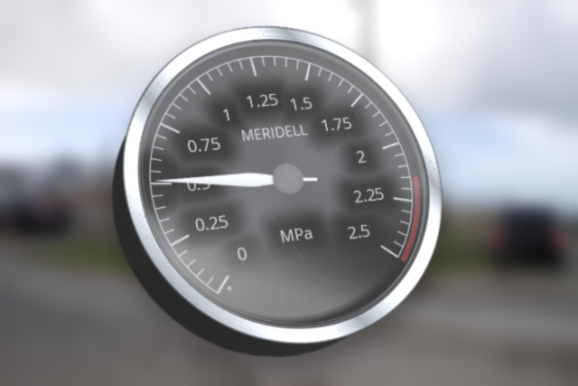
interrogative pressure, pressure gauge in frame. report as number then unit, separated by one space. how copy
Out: 0.5 MPa
